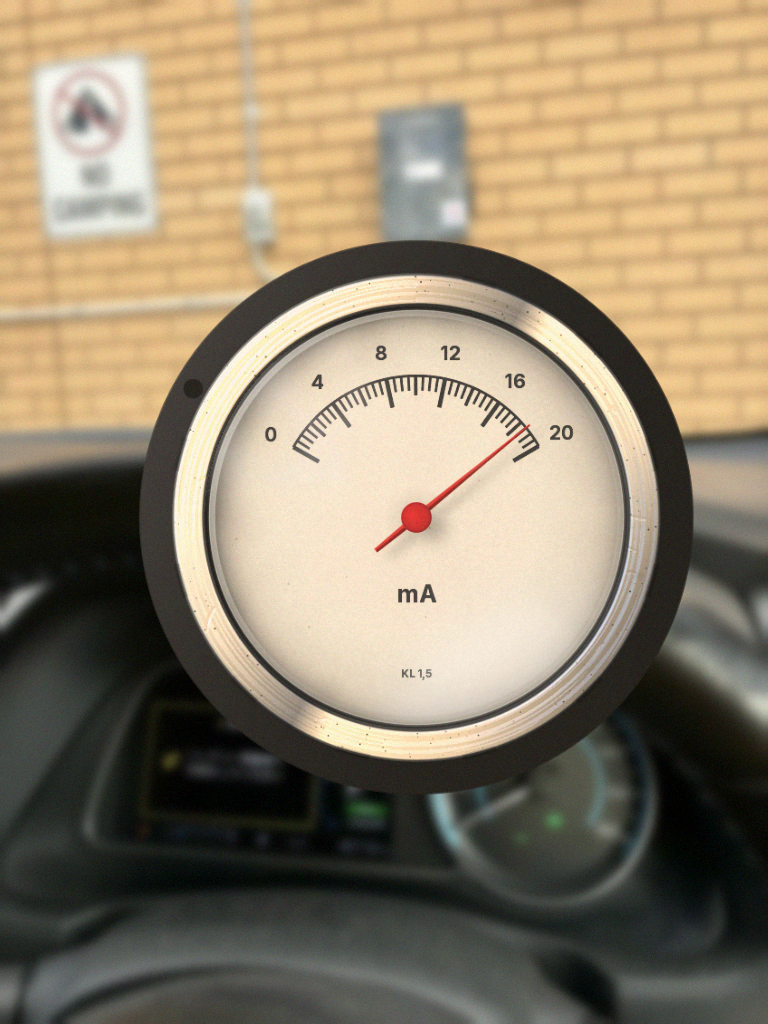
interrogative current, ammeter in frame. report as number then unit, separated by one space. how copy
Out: 18.5 mA
